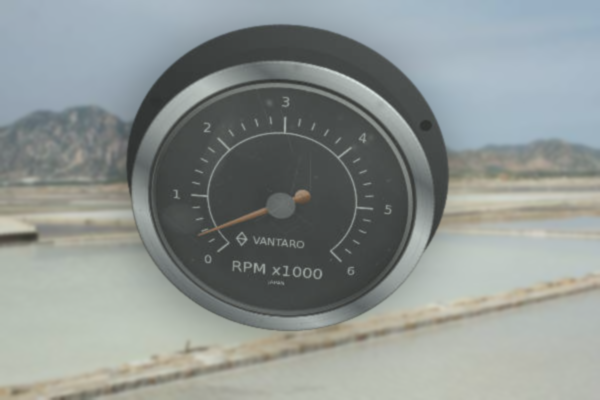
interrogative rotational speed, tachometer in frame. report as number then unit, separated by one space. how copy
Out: 400 rpm
